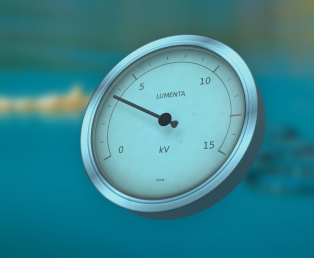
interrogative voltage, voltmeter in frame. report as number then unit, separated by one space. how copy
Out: 3.5 kV
